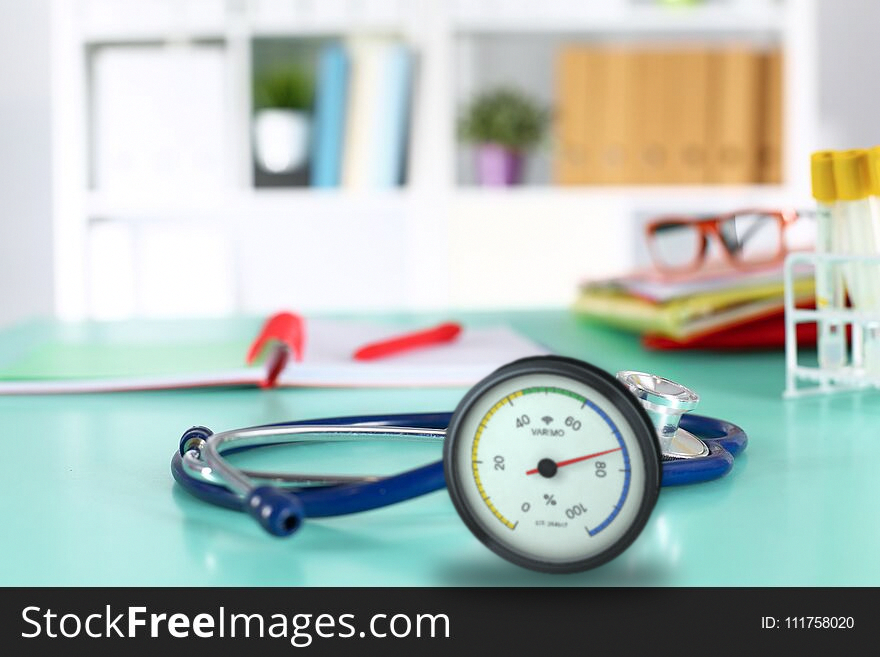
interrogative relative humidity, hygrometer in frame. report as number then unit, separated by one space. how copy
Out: 74 %
